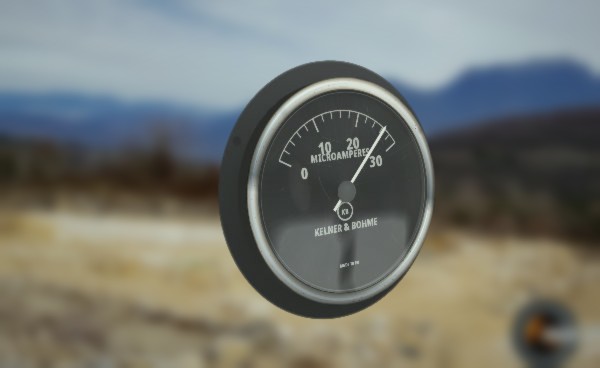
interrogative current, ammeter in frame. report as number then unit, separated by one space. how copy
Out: 26 µA
